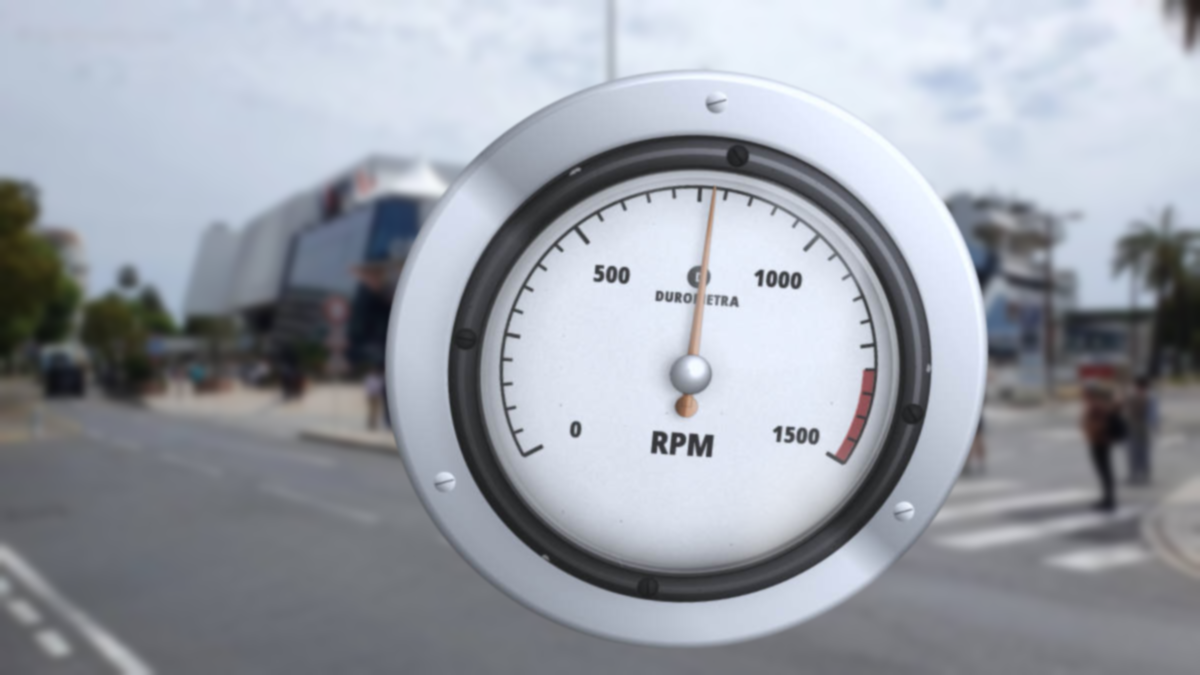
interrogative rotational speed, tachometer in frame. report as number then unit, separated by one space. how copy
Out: 775 rpm
